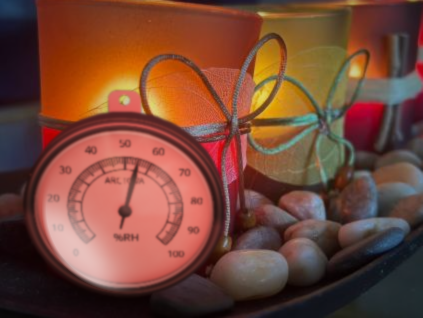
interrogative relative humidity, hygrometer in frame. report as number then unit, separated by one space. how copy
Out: 55 %
